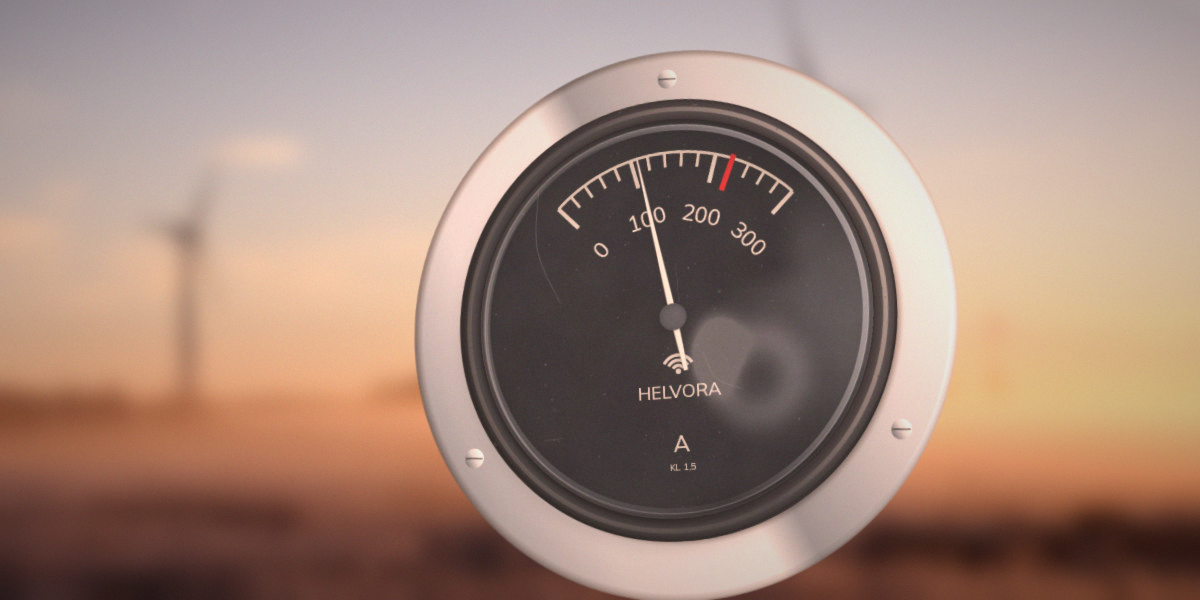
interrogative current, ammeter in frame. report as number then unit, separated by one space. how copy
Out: 110 A
